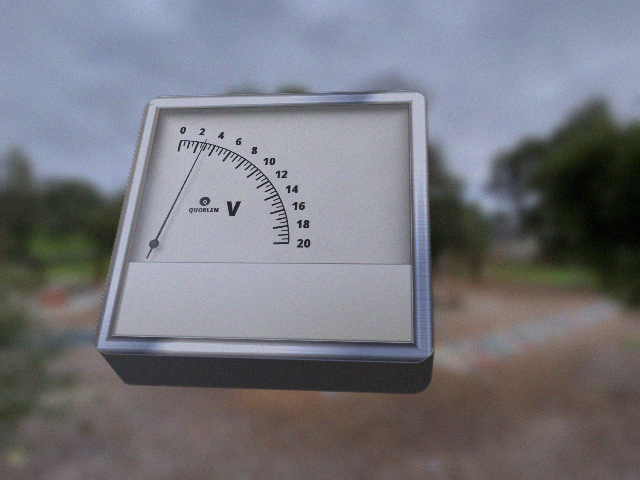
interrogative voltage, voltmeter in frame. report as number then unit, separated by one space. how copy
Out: 3 V
